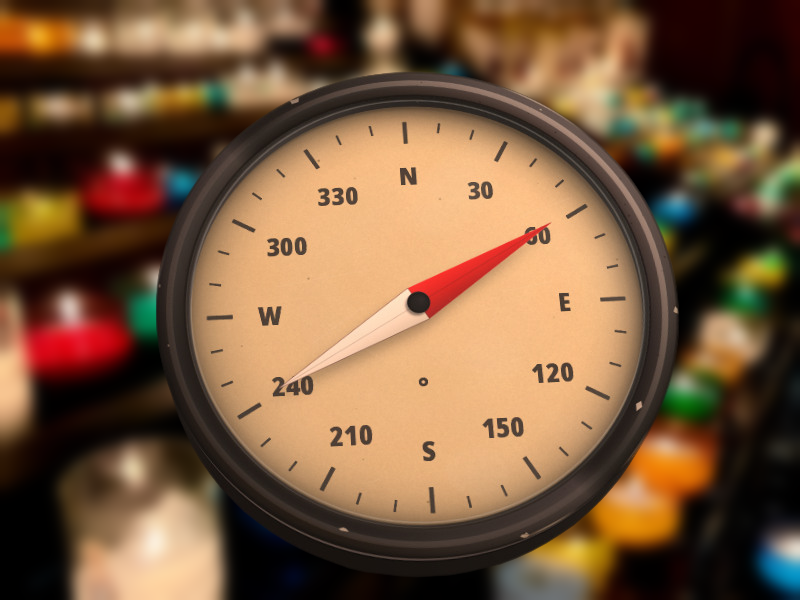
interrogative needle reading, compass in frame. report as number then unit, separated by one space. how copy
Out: 60 °
